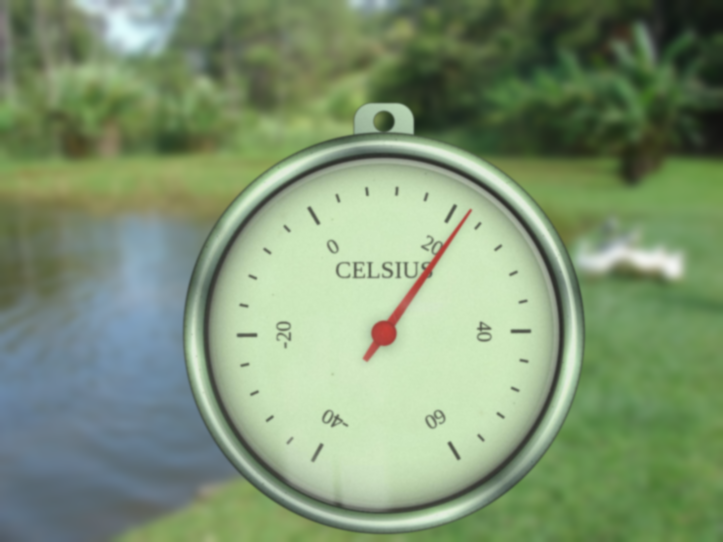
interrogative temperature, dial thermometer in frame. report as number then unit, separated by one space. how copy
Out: 22 °C
